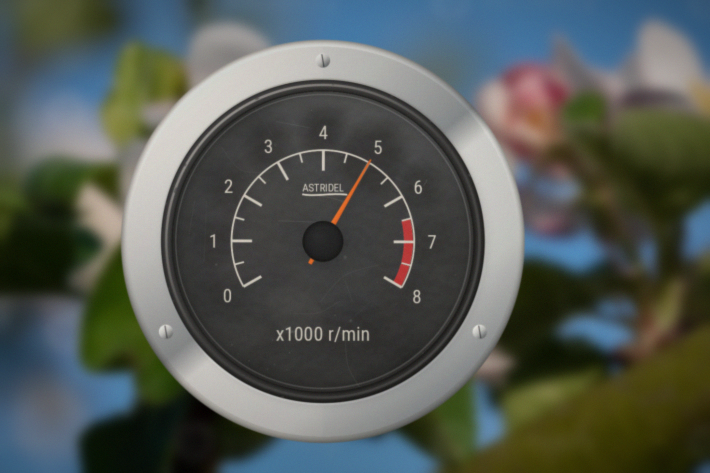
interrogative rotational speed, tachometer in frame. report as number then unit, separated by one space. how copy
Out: 5000 rpm
